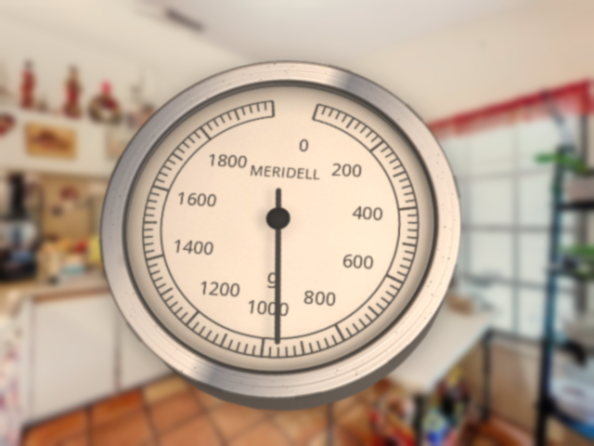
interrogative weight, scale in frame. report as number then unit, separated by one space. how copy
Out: 960 g
